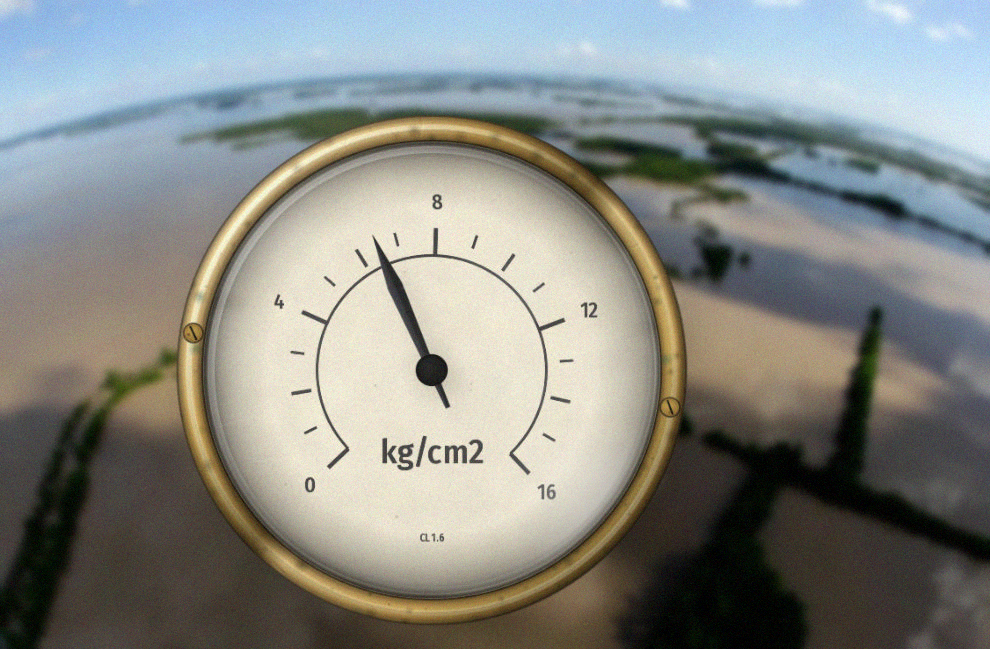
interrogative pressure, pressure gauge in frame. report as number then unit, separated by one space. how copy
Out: 6.5 kg/cm²
